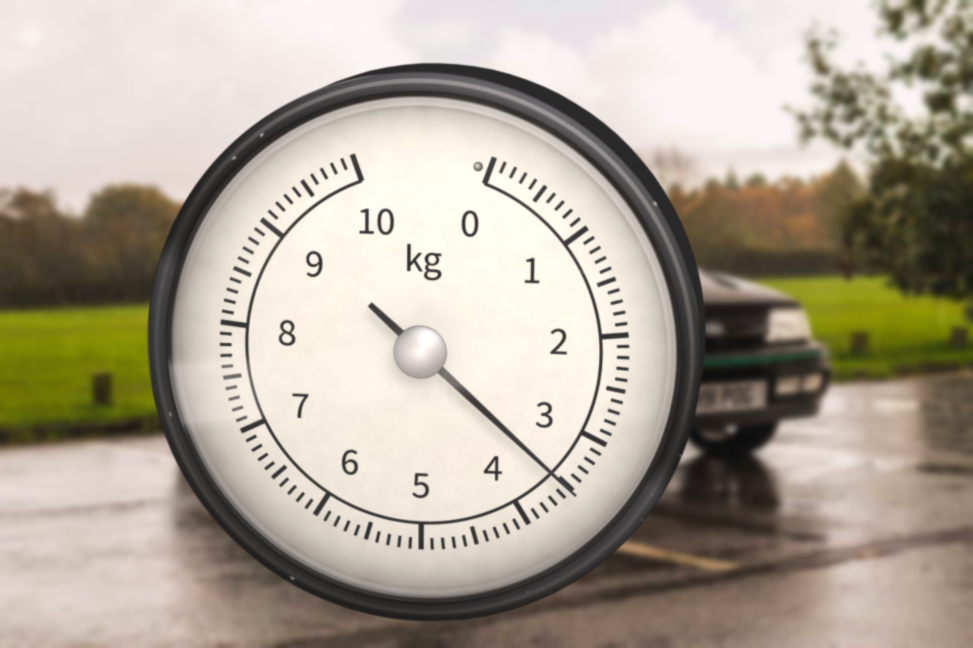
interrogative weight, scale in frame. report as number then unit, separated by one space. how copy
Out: 3.5 kg
